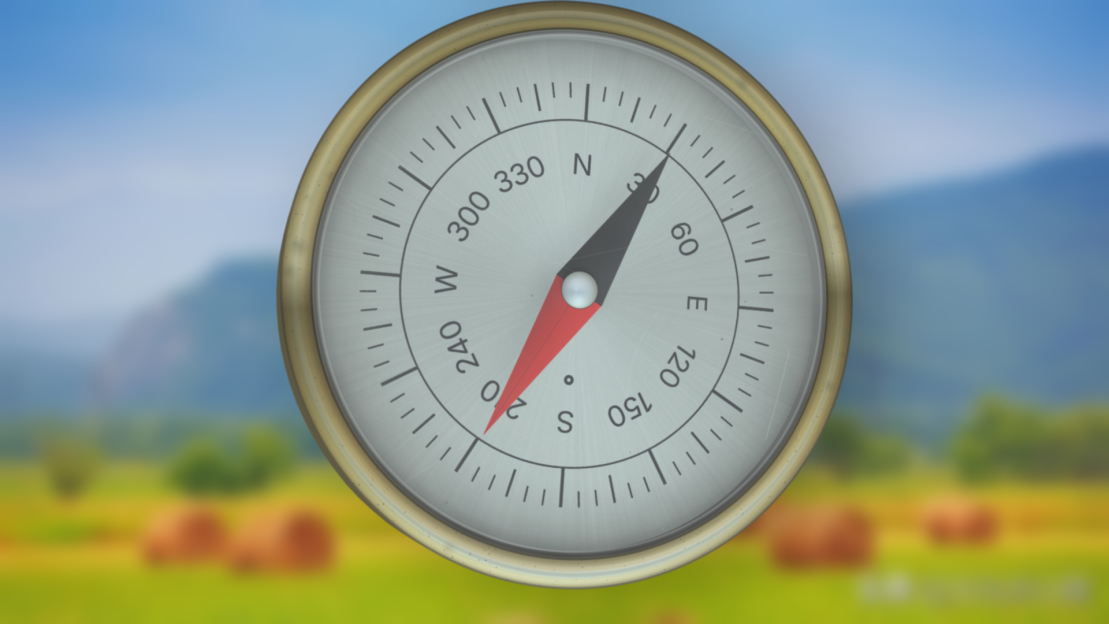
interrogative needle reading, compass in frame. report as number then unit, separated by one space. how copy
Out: 210 °
